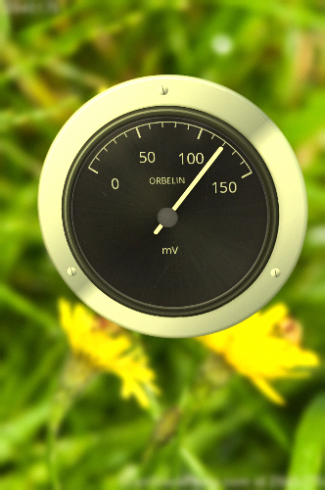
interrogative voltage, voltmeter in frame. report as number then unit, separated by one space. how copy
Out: 120 mV
